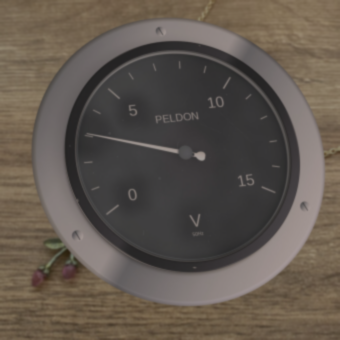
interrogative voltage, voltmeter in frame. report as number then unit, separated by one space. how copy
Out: 3 V
